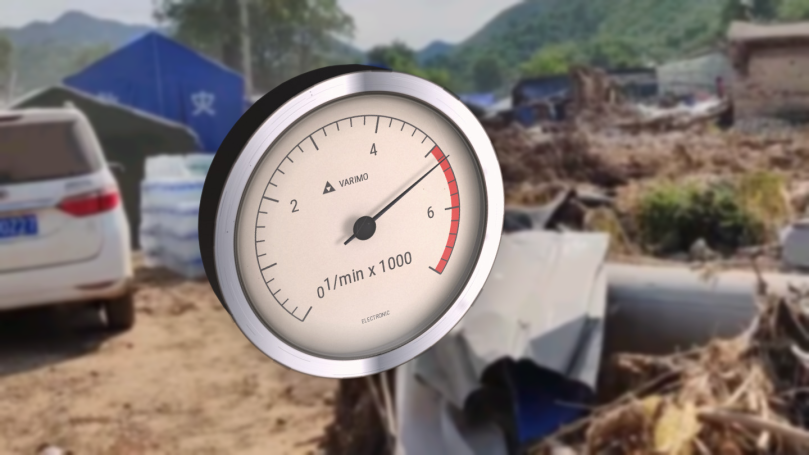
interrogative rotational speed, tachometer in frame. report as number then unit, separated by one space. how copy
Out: 5200 rpm
